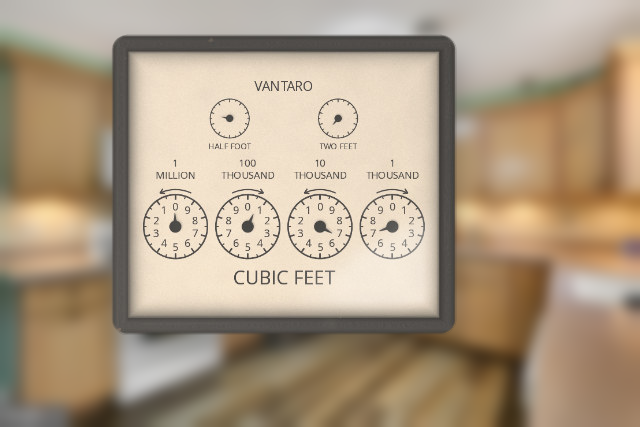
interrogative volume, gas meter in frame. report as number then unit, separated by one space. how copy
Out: 6700 ft³
